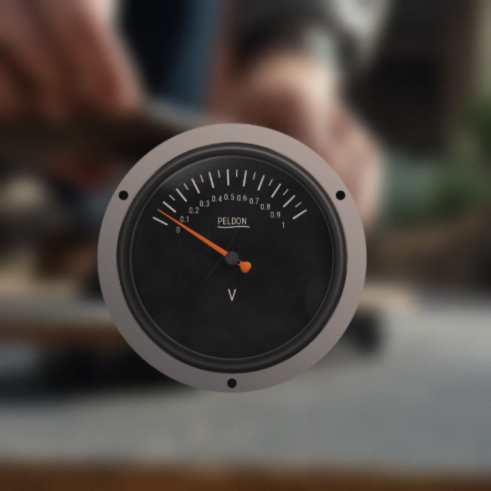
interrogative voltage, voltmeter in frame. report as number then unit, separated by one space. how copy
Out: 0.05 V
